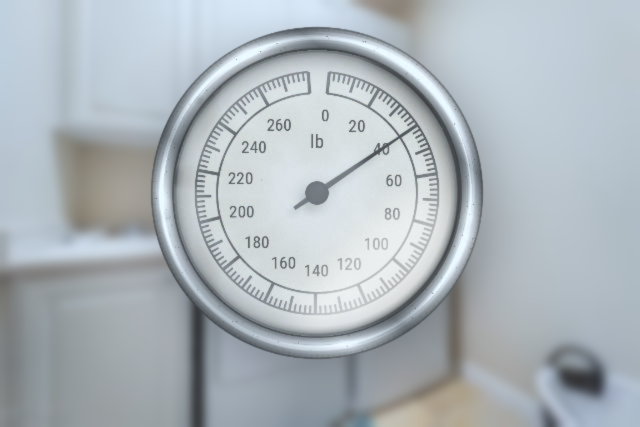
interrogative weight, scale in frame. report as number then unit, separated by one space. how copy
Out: 40 lb
